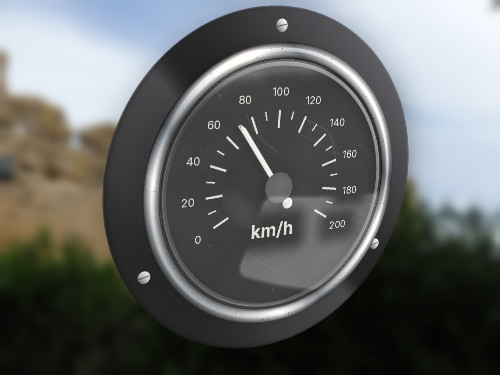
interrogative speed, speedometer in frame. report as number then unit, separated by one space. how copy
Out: 70 km/h
